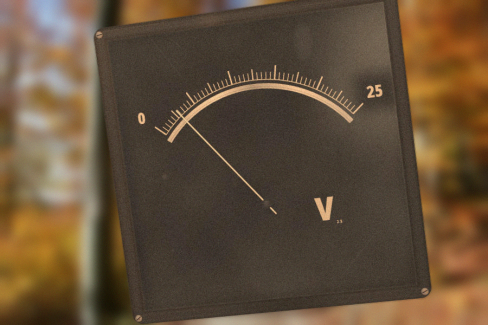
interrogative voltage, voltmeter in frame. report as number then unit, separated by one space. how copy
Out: 3 V
